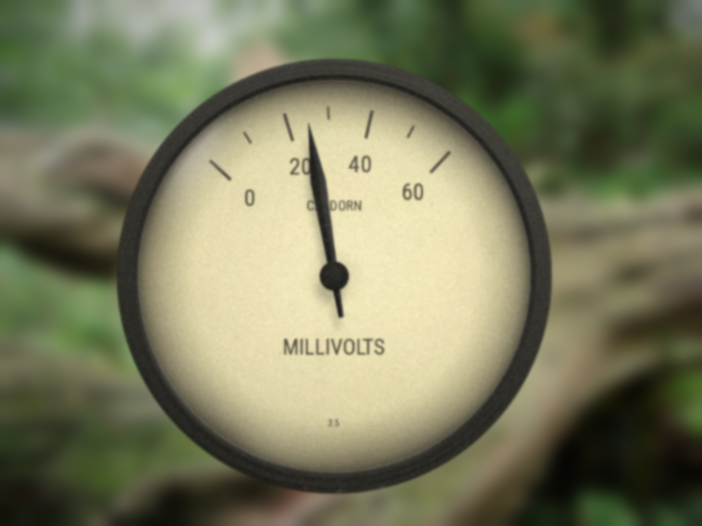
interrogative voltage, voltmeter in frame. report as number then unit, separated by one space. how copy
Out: 25 mV
